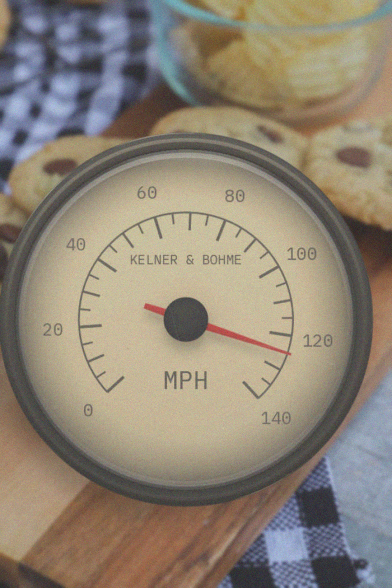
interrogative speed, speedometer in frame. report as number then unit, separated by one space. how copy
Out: 125 mph
